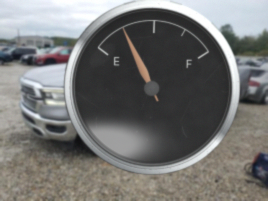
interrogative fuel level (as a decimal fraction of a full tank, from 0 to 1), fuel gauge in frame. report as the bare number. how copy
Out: 0.25
